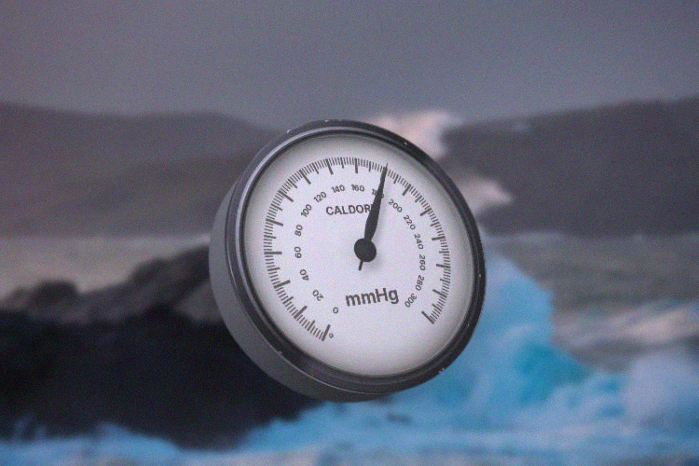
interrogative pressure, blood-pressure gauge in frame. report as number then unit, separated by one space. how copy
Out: 180 mmHg
